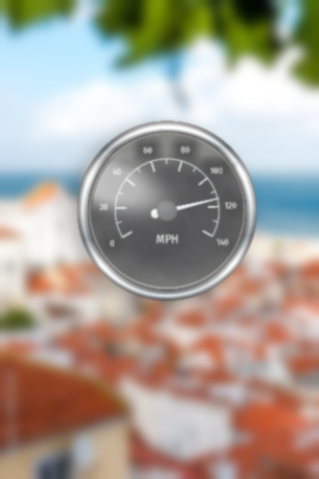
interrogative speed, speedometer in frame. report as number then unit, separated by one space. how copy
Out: 115 mph
